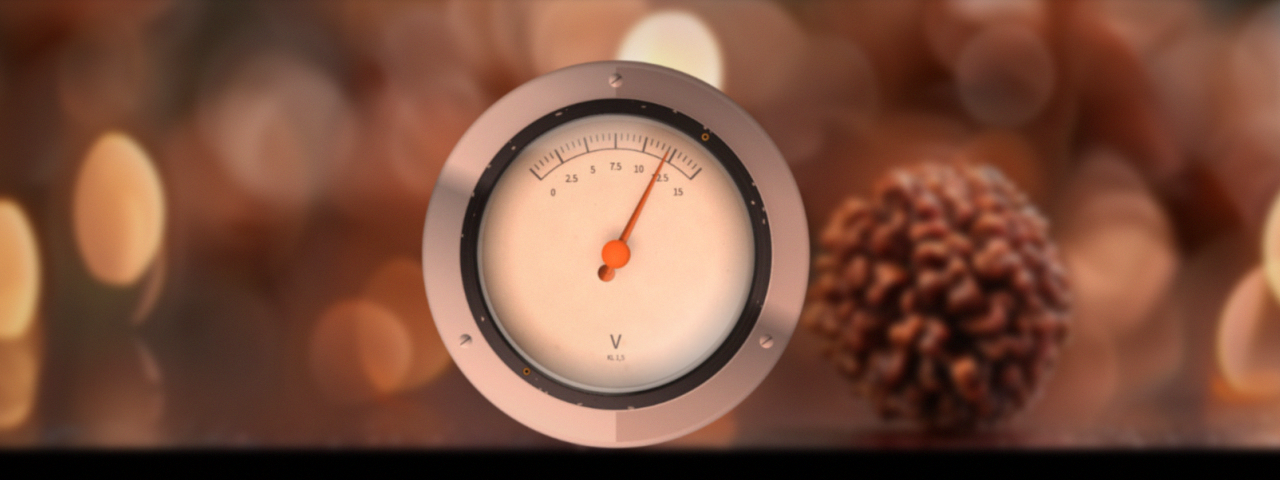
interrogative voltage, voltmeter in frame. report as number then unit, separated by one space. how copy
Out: 12 V
